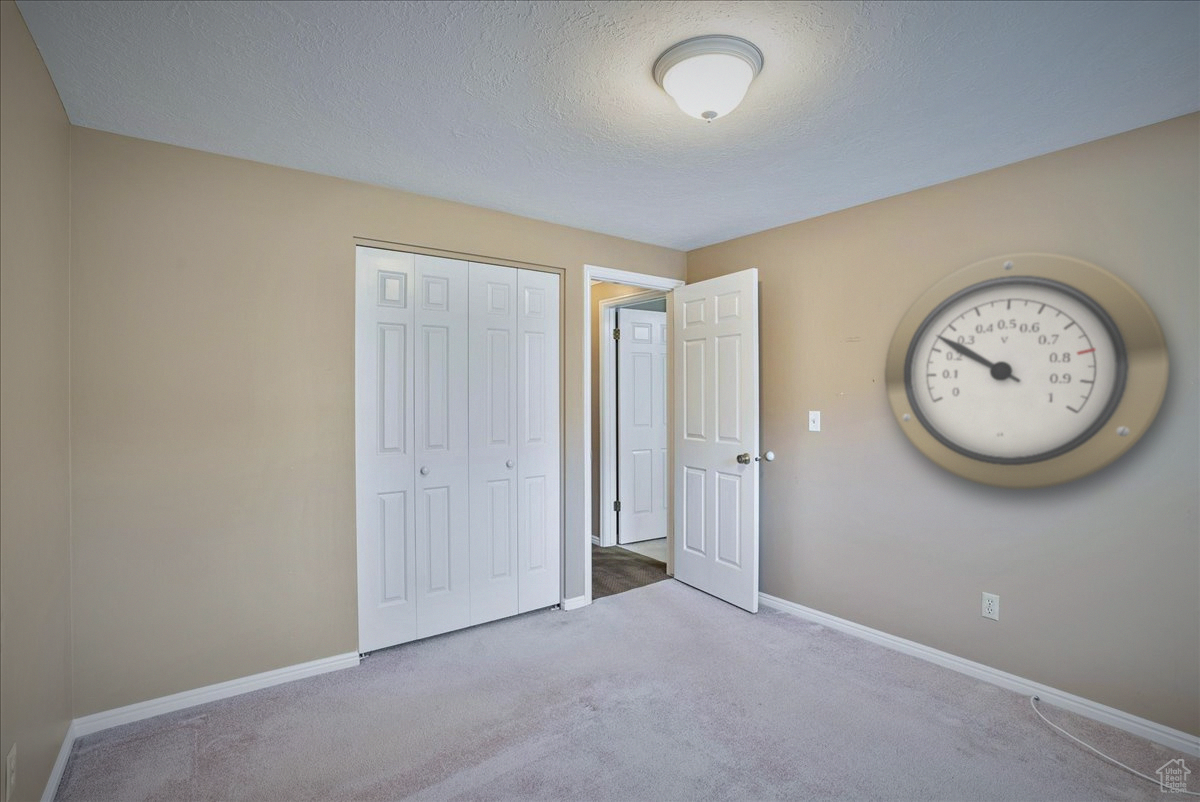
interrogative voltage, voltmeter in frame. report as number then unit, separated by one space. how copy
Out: 0.25 V
